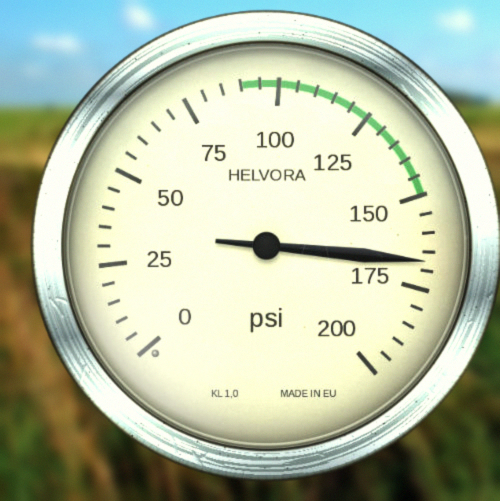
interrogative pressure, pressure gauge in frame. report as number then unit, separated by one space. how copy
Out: 167.5 psi
